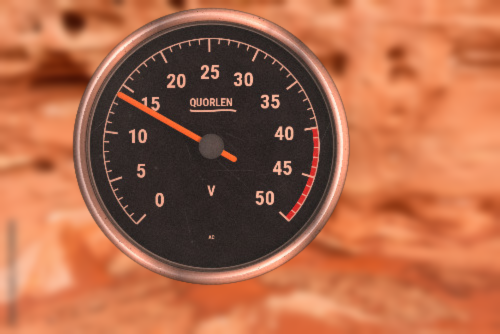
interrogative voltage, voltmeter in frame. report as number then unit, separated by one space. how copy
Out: 14 V
